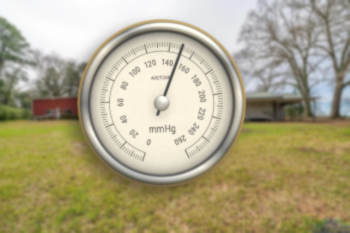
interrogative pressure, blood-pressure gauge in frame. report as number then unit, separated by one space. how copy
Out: 150 mmHg
